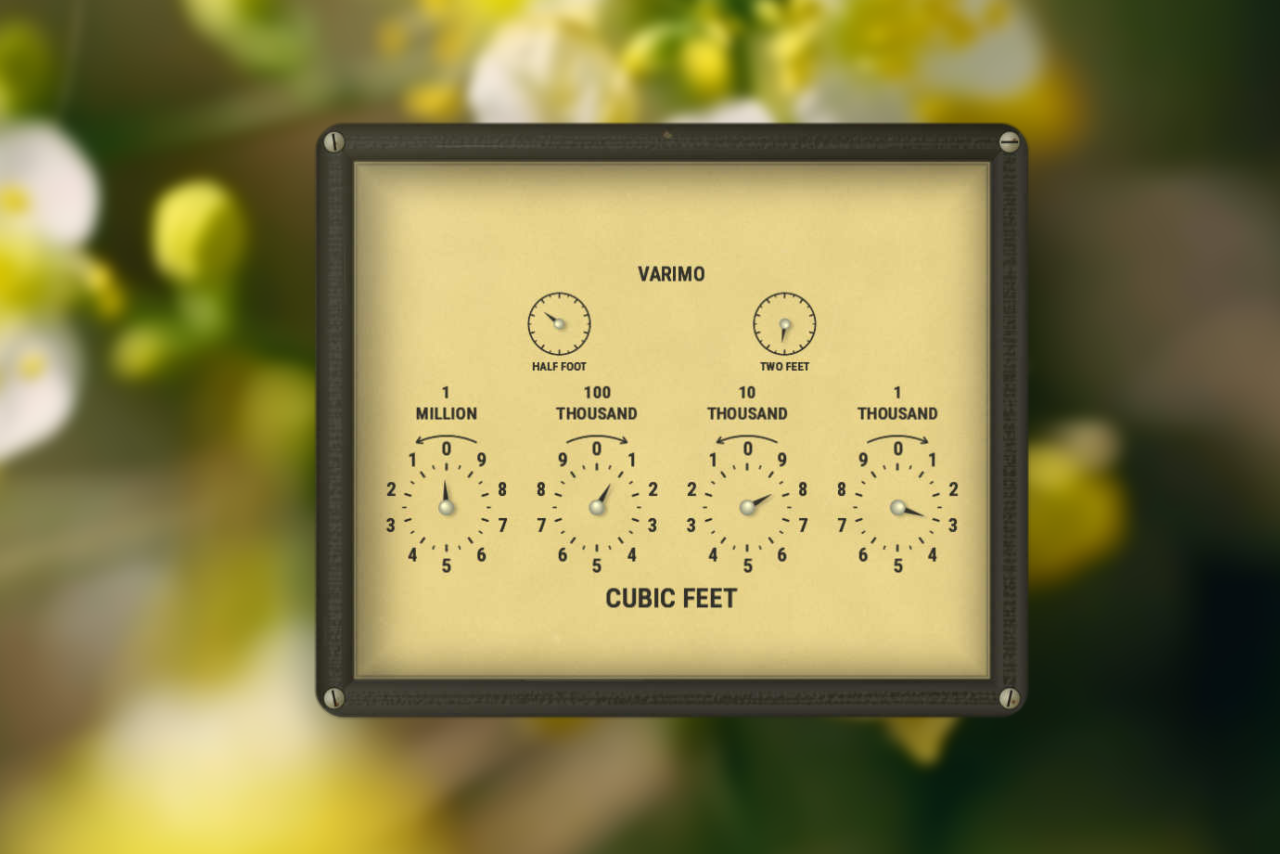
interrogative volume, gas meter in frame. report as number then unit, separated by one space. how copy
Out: 8300 ft³
